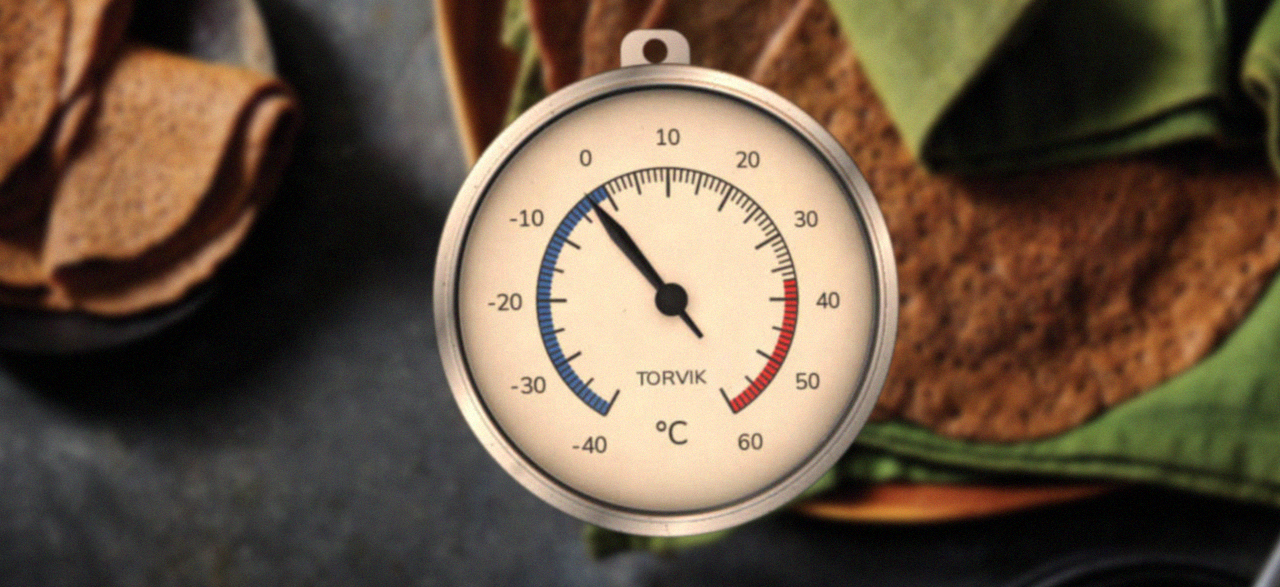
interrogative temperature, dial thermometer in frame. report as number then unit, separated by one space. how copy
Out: -3 °C
